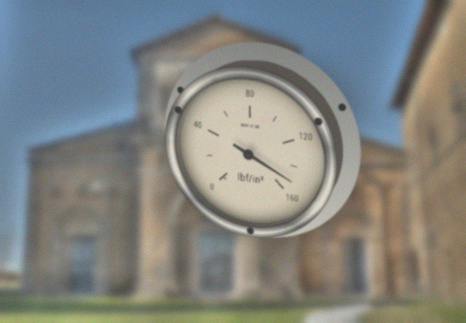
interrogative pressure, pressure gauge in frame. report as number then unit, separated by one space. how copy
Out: 150 psi
